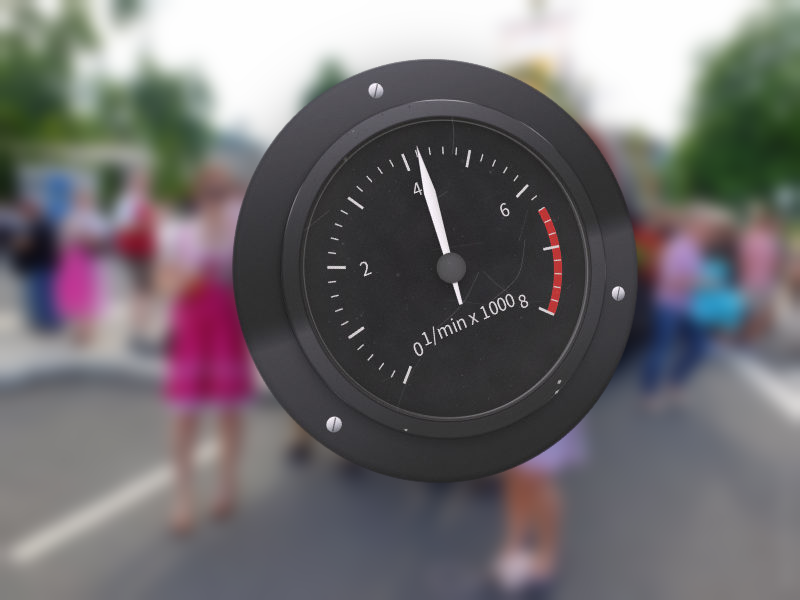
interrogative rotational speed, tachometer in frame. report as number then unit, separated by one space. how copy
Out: 4200 rpm
